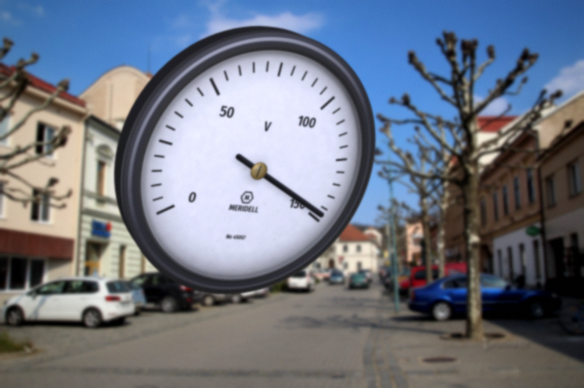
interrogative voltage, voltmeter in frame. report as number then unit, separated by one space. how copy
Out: 147.5 V
